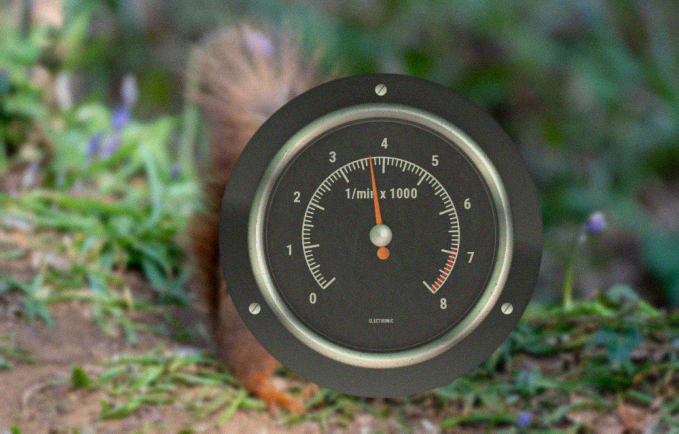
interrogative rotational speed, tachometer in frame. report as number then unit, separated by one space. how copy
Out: 3700 rpm
